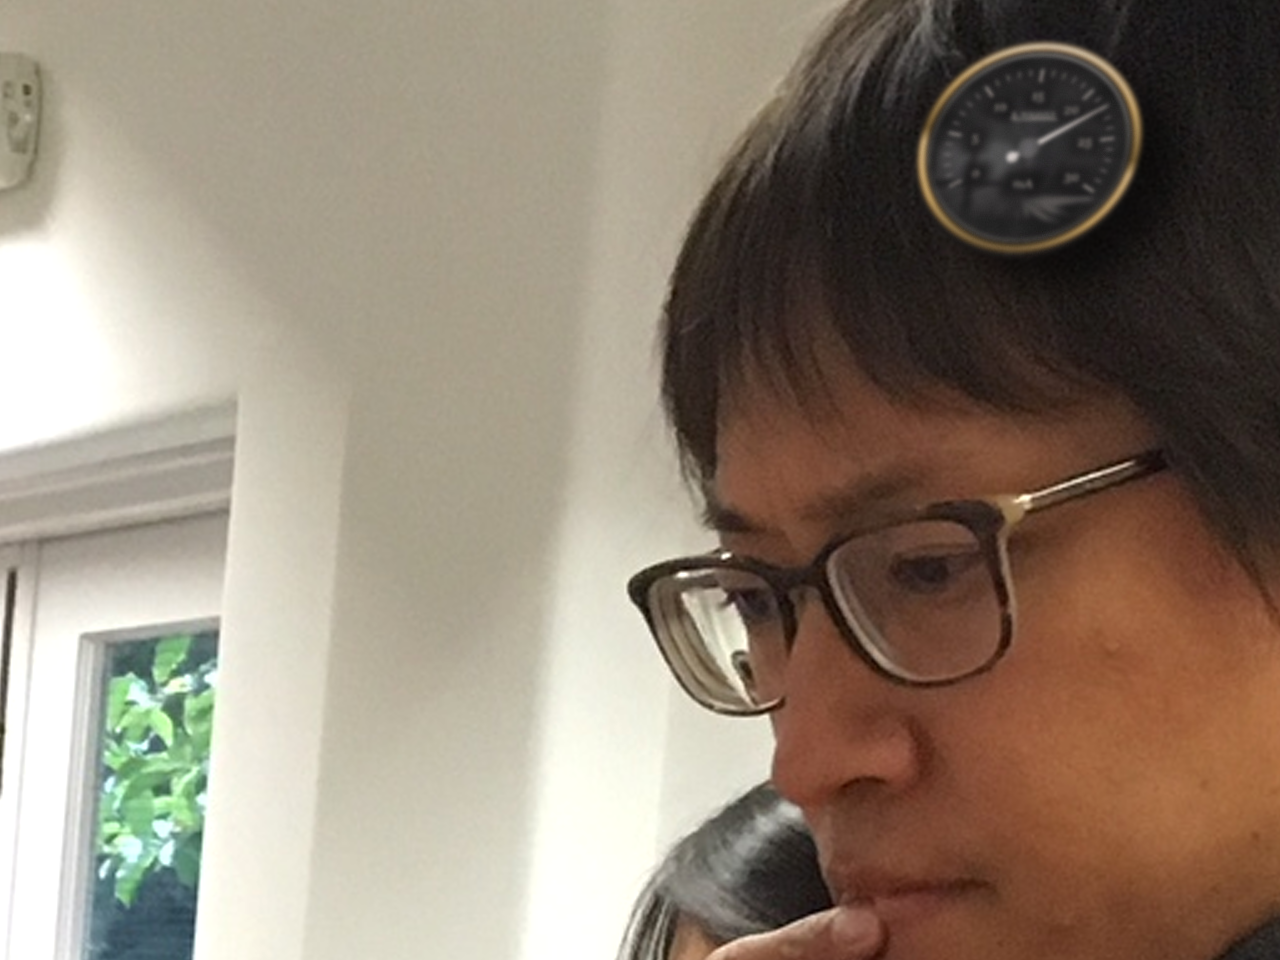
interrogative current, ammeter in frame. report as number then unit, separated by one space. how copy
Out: 22 mA
